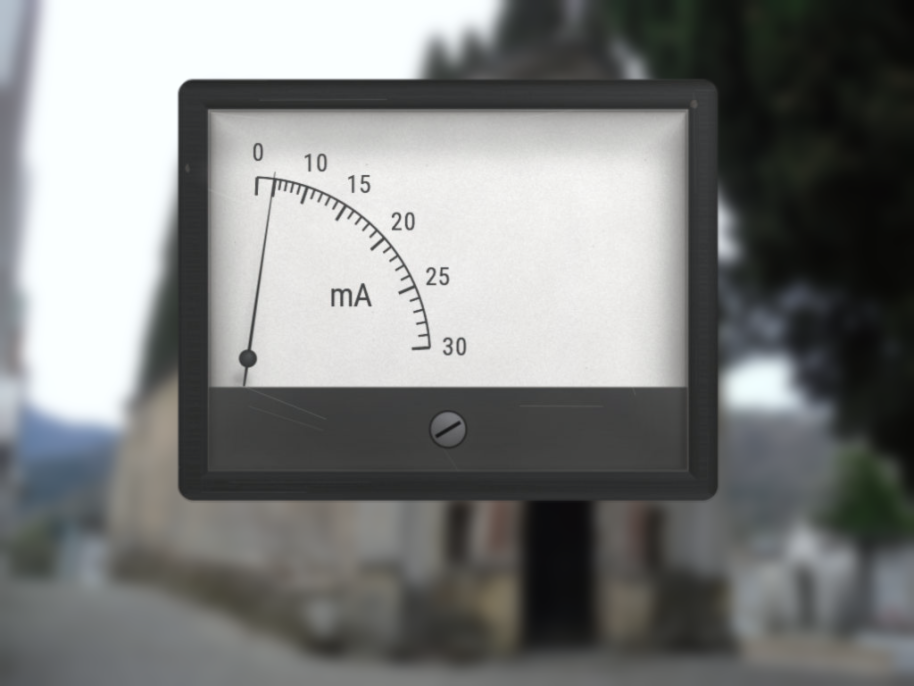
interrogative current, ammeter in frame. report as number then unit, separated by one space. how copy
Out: 5 mA
